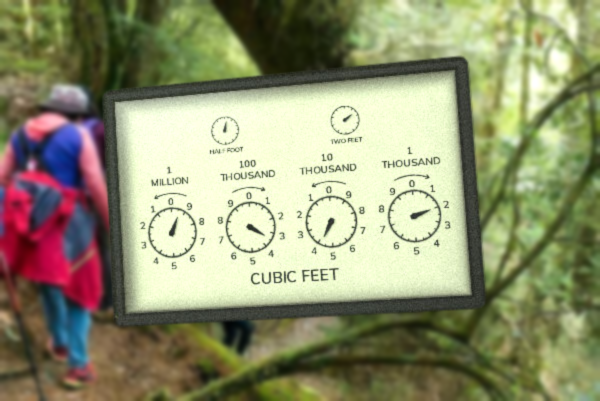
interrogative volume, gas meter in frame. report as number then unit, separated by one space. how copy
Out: 934200 ft³
